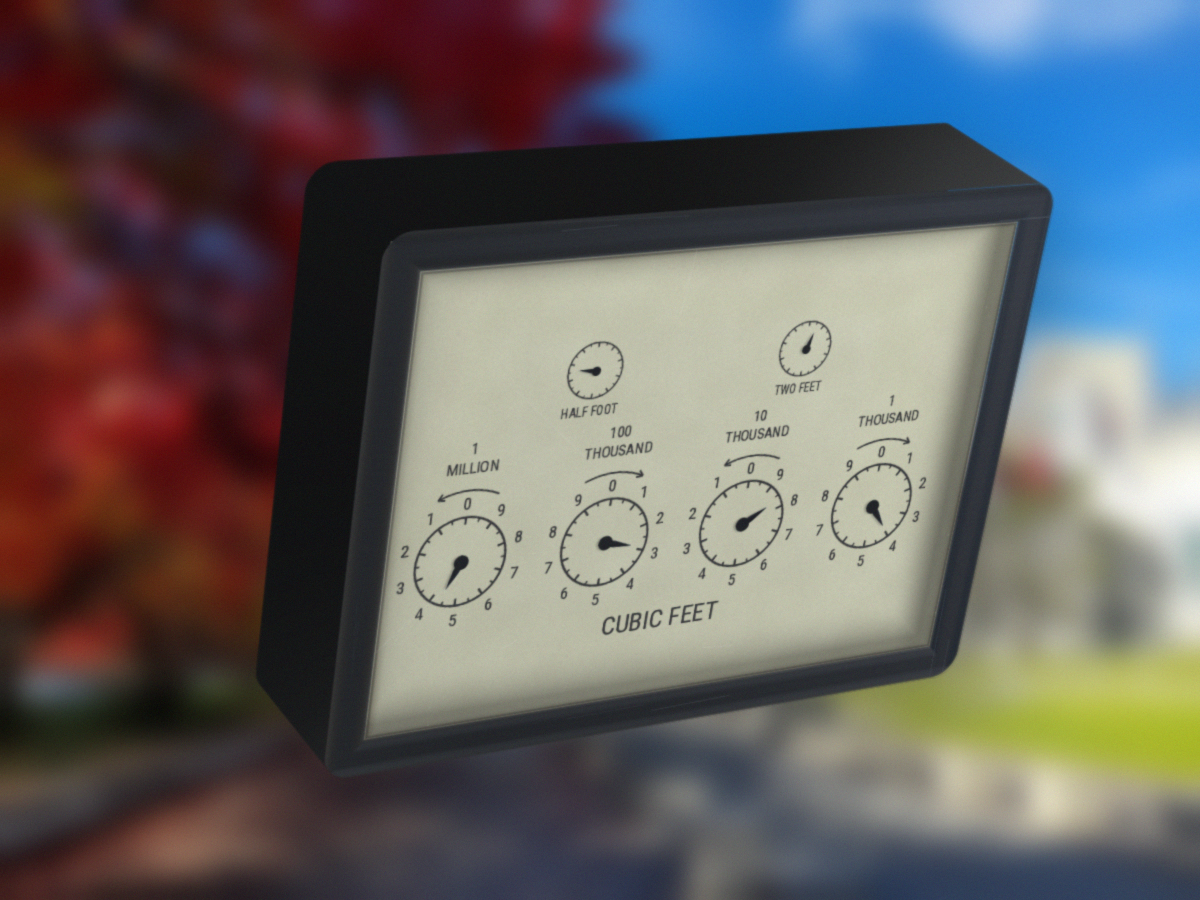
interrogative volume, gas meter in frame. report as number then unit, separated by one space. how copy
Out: 428400 ft³
